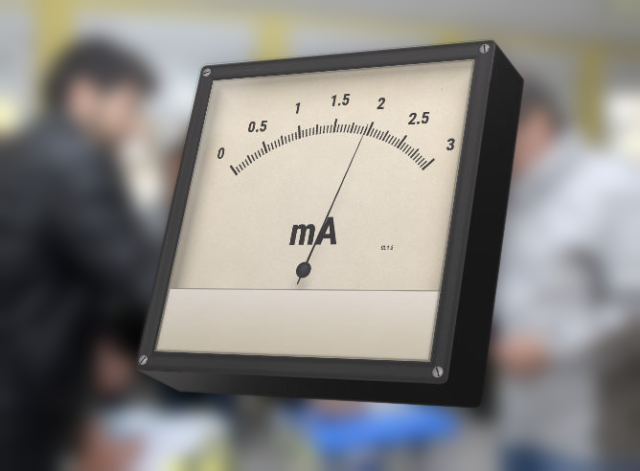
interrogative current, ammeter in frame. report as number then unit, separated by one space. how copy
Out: 2 mA
